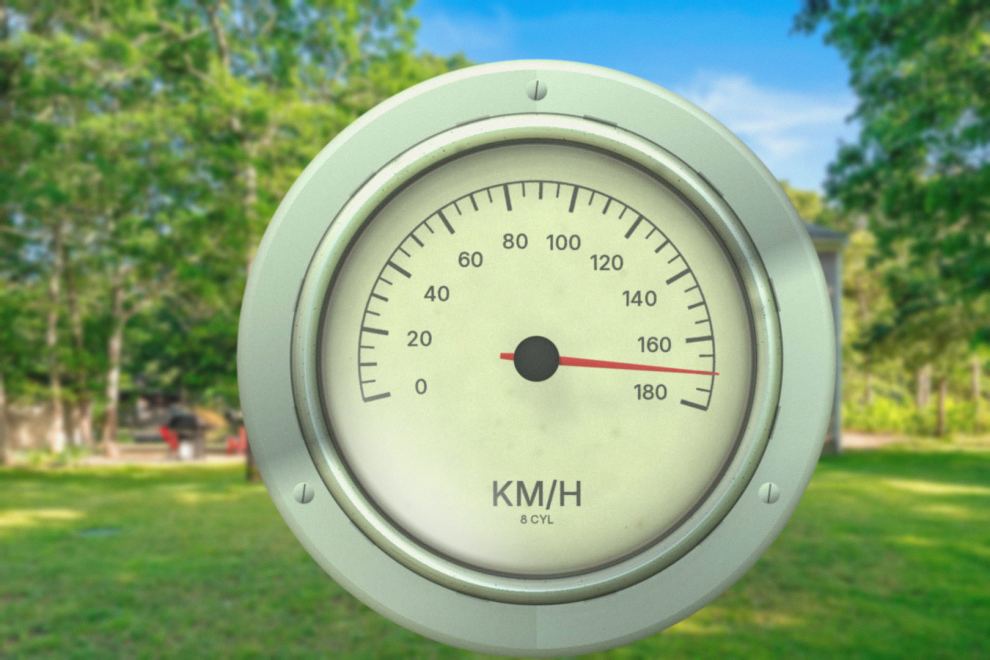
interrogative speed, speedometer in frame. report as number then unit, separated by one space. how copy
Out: 170 km/h
